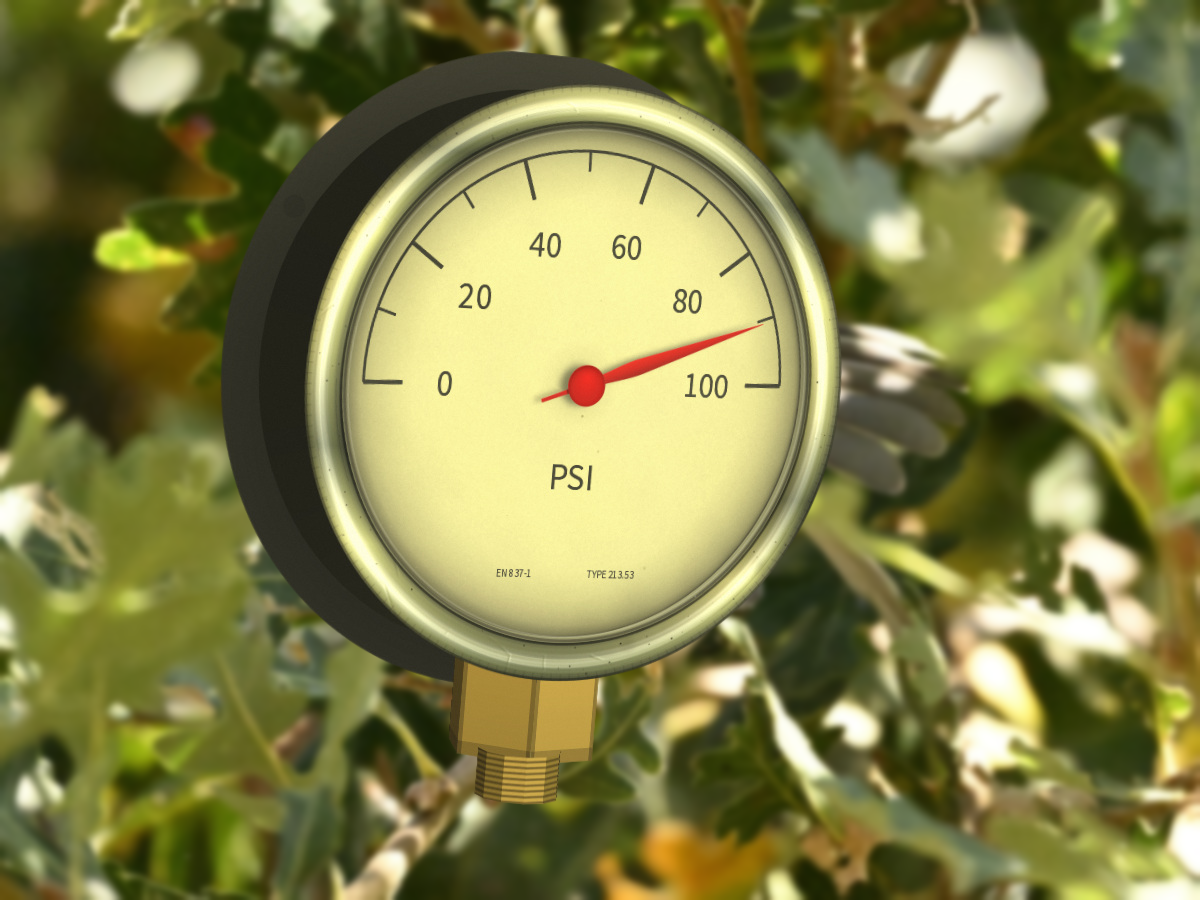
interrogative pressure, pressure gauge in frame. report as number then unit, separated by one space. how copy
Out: 90 psi
